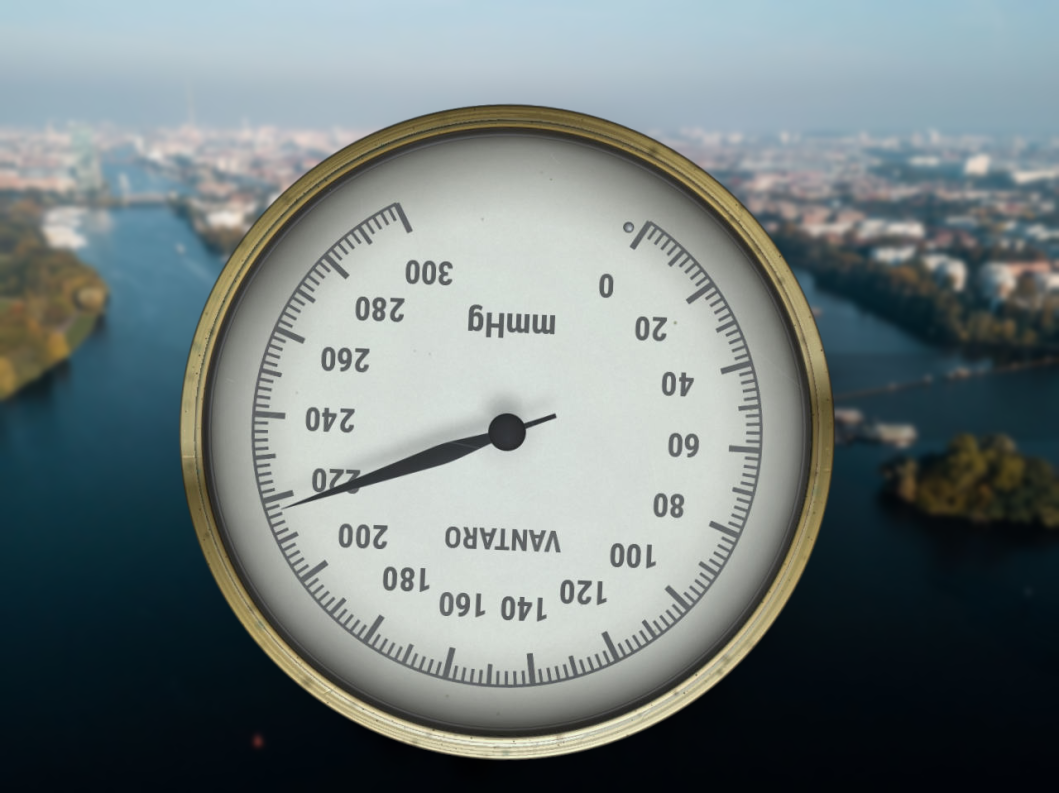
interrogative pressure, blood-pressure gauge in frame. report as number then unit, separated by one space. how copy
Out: 217 mmHg
